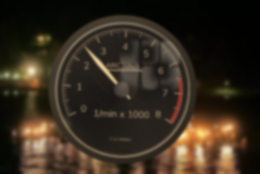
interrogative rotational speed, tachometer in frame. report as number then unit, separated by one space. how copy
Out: 2500 rpm
